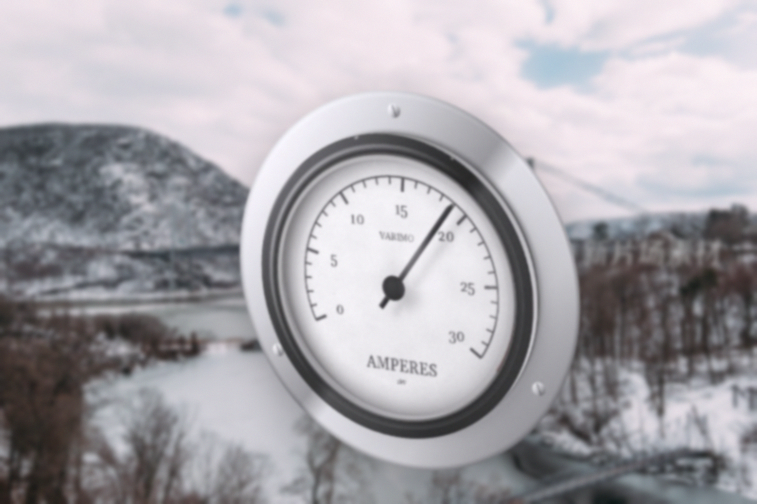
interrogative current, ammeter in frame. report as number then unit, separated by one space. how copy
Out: 19 A
